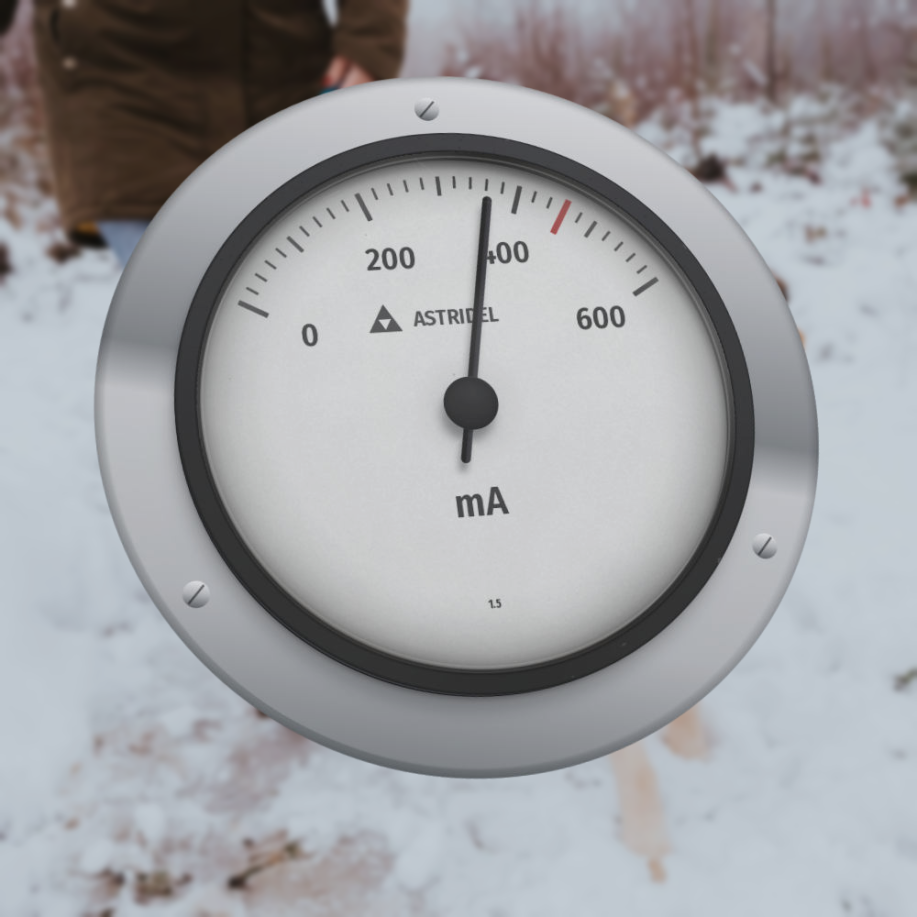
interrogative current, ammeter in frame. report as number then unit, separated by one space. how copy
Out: 360 mA
